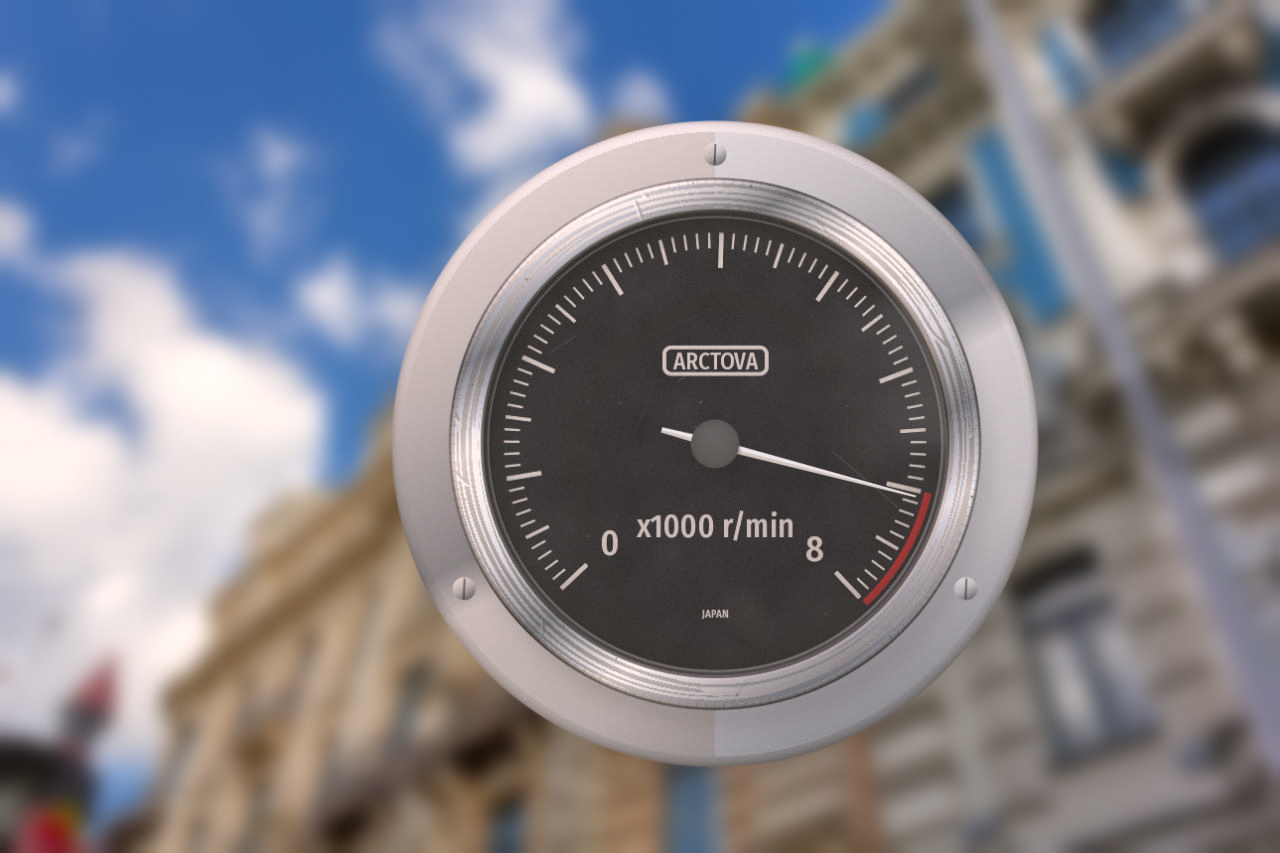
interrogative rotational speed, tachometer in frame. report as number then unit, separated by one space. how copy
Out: 7050 rpm
